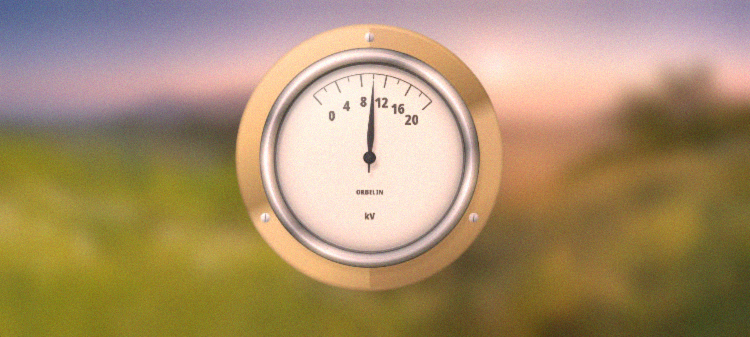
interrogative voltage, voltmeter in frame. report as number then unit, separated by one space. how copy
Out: 10 kV
